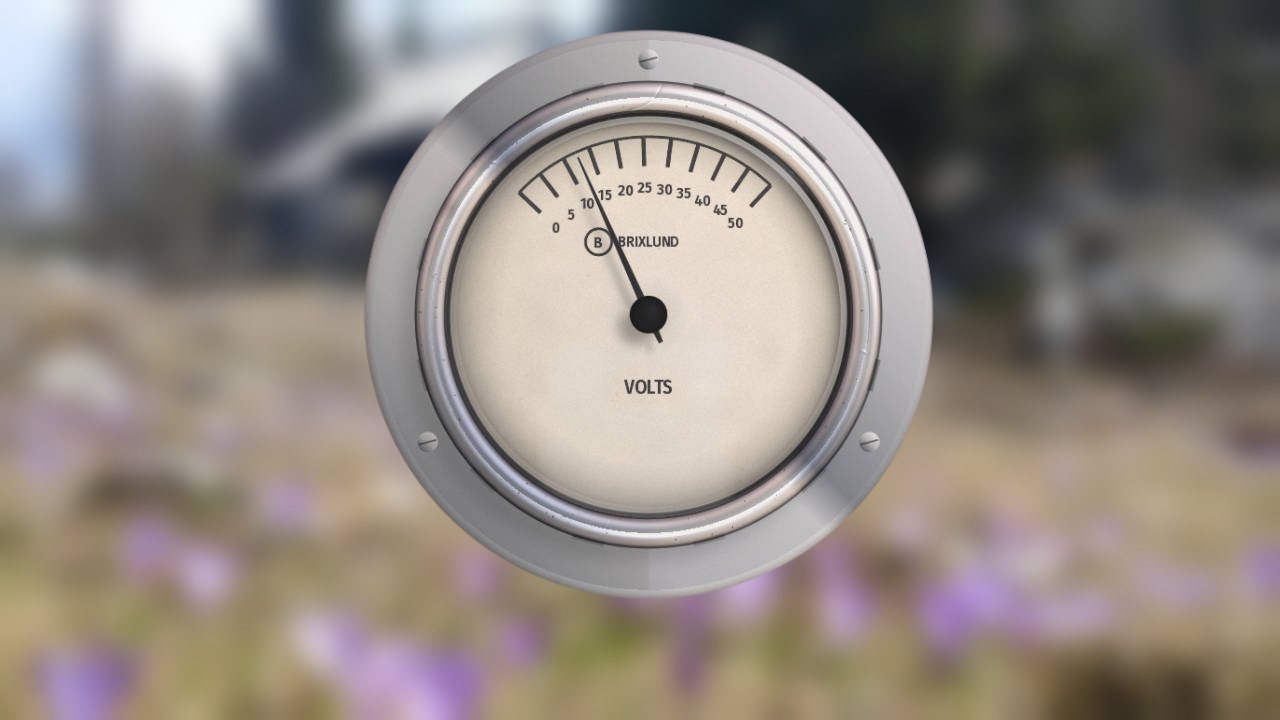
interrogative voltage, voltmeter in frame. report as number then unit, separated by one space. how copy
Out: 12.5 V
